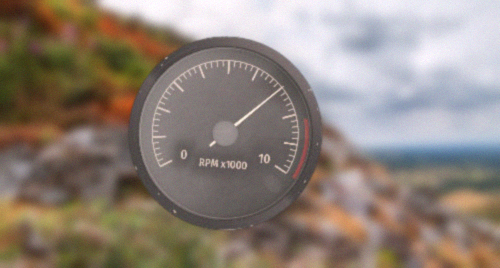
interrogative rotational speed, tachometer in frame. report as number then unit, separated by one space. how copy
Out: 7000 rpm
